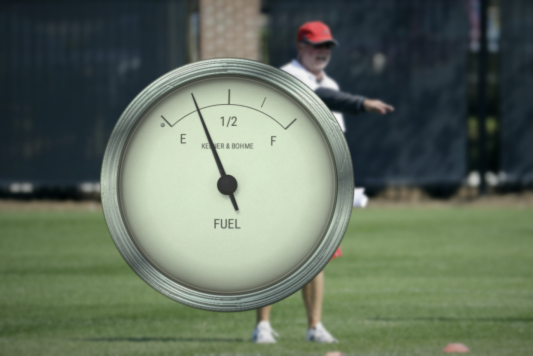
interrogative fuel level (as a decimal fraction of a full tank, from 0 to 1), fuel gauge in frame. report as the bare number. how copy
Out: 0.25
